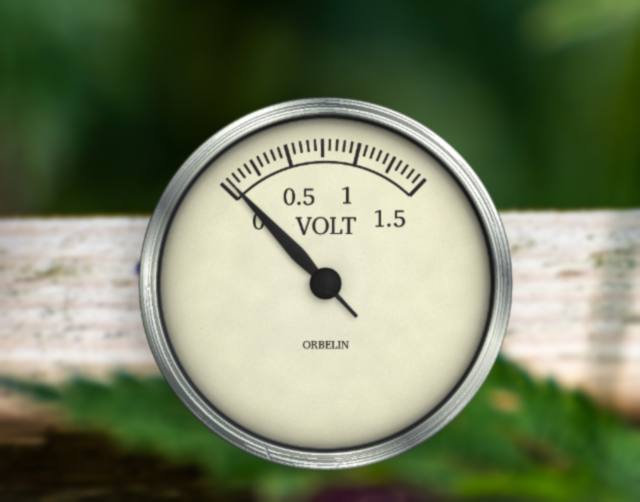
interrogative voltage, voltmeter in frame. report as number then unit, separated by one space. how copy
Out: 0.05 V
